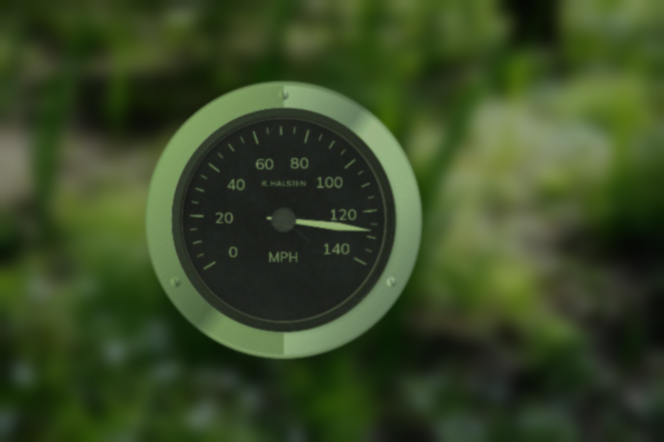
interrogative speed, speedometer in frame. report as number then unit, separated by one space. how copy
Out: 127.5 mph
